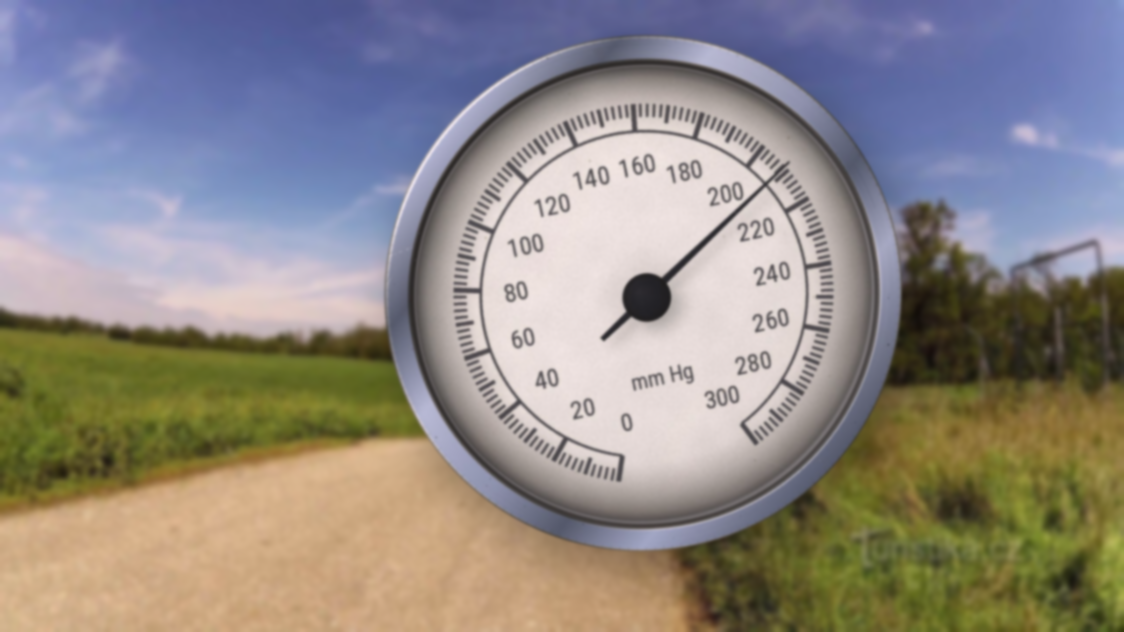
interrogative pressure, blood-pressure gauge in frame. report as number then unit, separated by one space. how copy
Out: 208 mmHg
